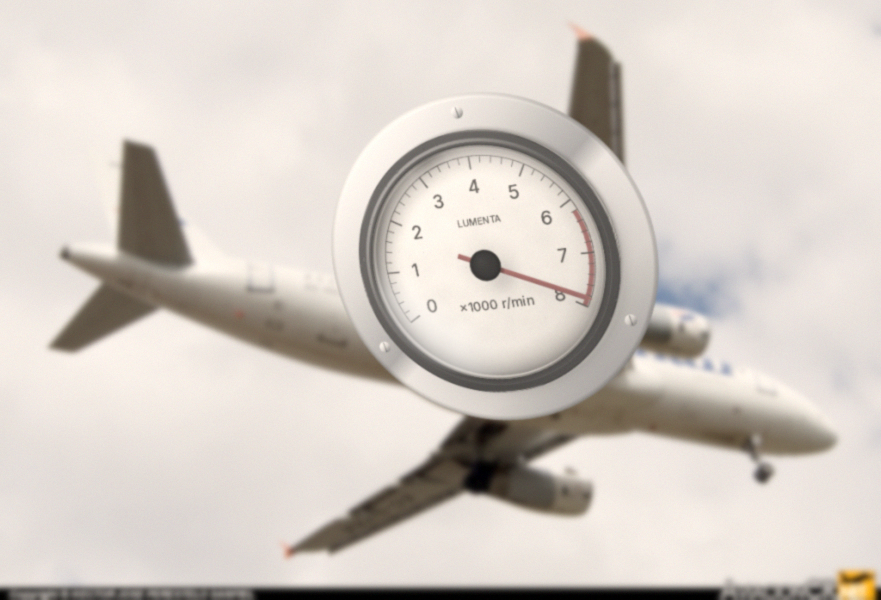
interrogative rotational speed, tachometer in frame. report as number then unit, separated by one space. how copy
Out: 7800 rpm
